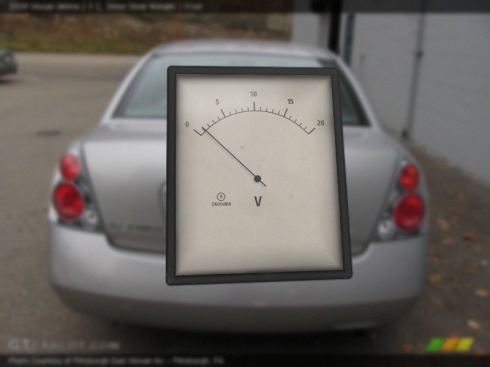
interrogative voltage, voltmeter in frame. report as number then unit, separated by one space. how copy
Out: 1 V
